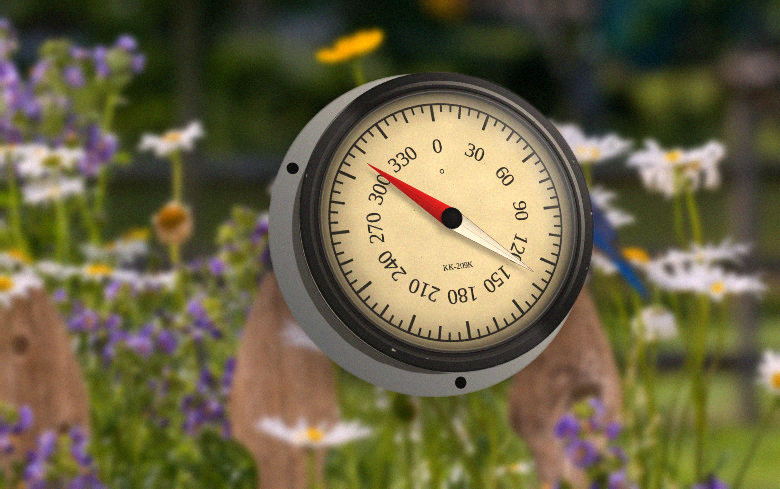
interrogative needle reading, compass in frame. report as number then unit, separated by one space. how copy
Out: 310 °
